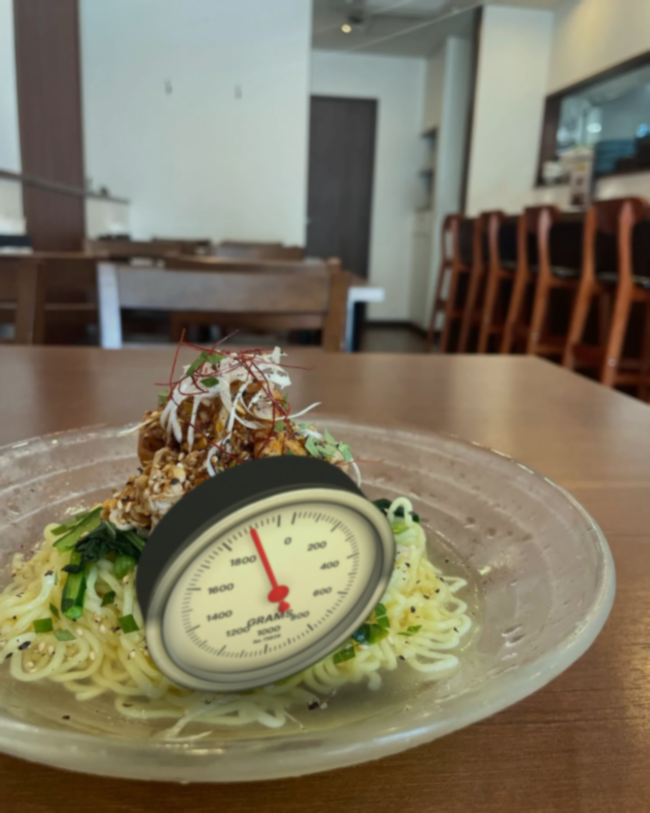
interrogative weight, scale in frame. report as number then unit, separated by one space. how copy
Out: 1900 g
